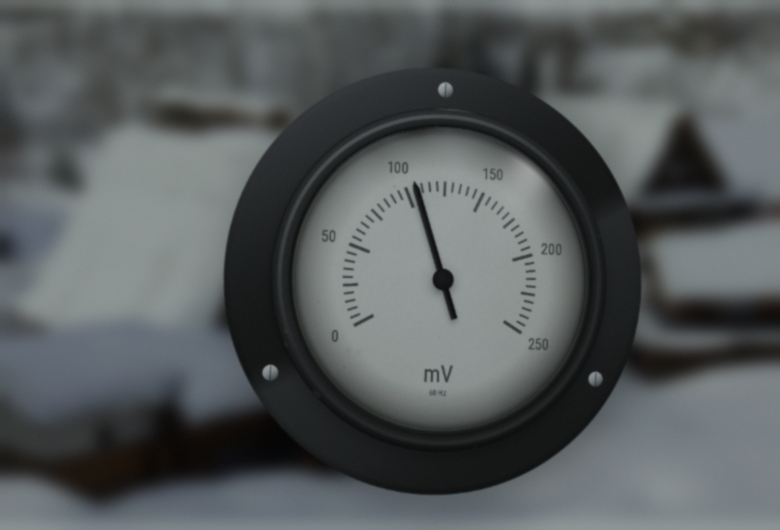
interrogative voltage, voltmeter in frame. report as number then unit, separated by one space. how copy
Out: 105 mV
